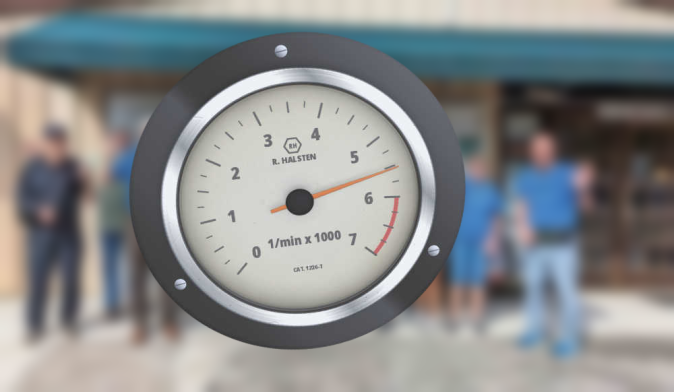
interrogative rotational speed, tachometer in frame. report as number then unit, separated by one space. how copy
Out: 5500 rpm
